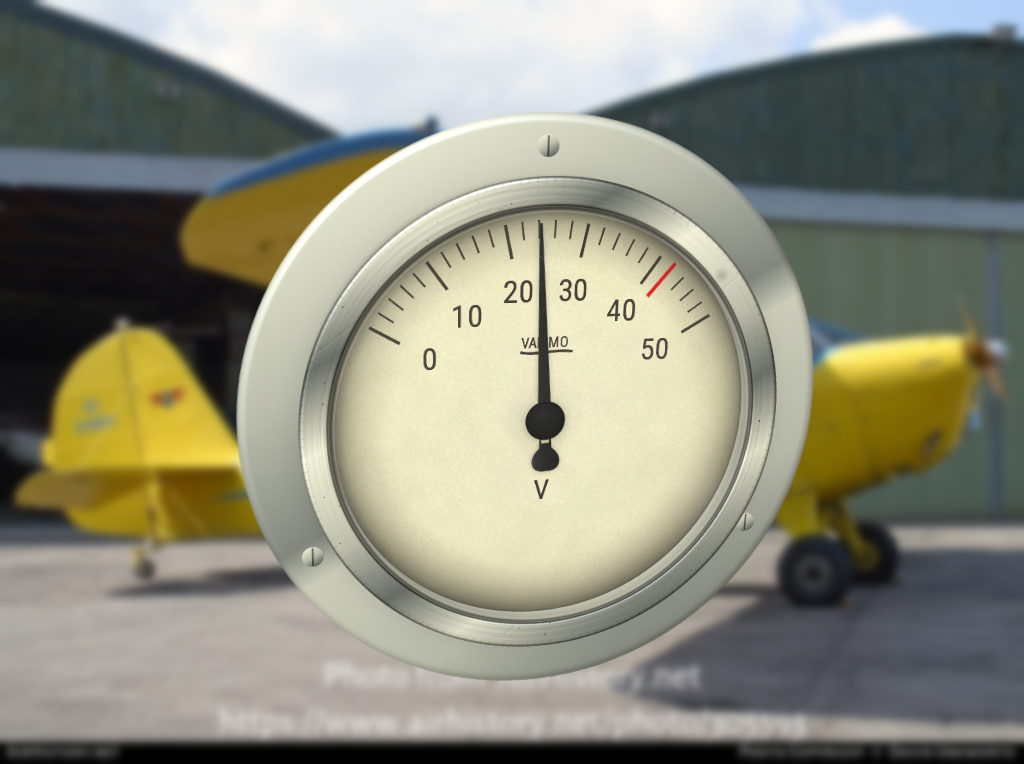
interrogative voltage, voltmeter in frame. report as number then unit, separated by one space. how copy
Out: 24 V
